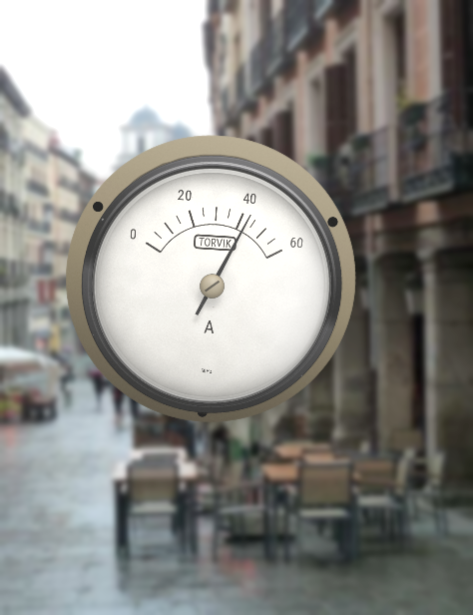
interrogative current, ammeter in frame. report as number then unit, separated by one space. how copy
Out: 42.5 A
